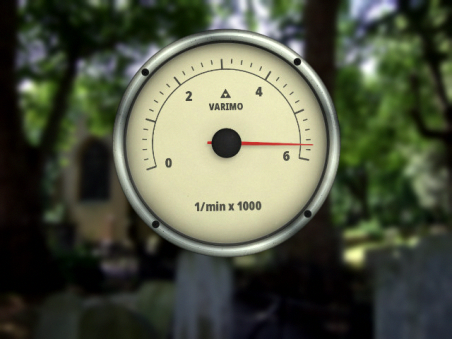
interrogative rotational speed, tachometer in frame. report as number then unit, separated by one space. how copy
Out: 5700 rpm
